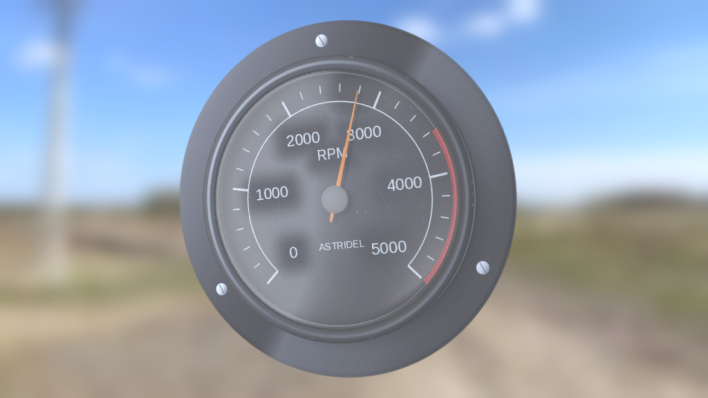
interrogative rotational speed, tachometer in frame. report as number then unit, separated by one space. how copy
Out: 2800 rpm
